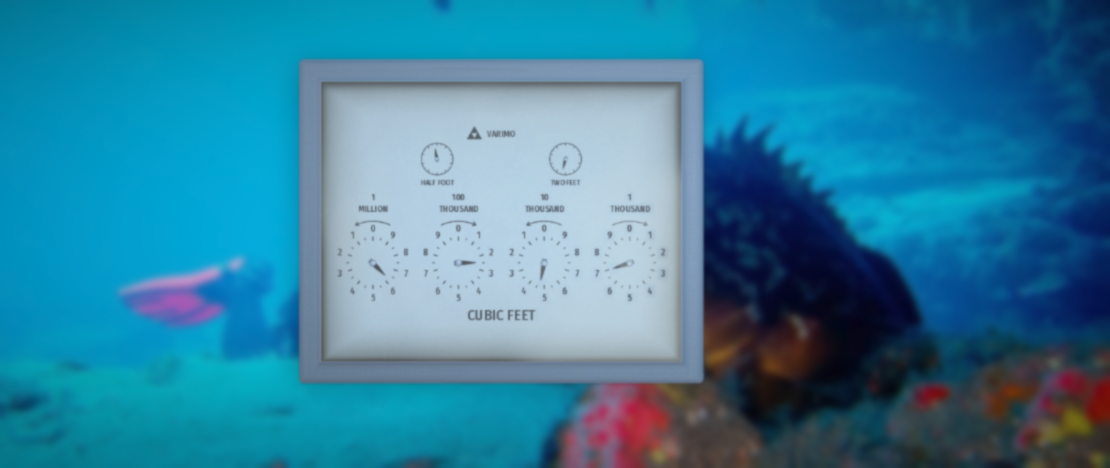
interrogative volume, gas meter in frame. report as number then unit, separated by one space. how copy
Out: 624700 ft³
